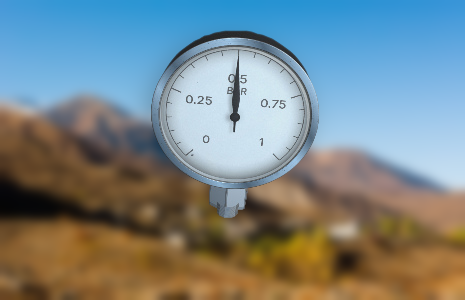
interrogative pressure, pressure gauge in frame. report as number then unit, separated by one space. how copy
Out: 0.5 bar
